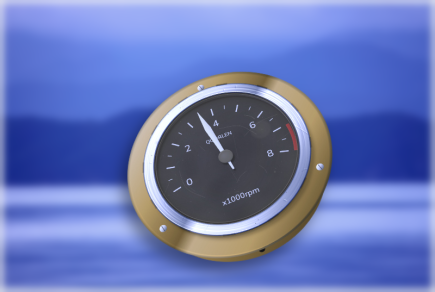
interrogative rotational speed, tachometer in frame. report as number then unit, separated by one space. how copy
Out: 3500 rpm
